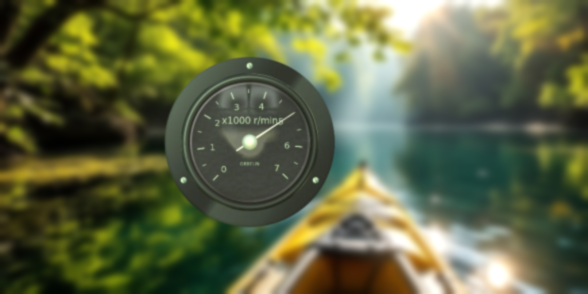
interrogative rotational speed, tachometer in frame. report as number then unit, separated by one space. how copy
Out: 5000 rpm
